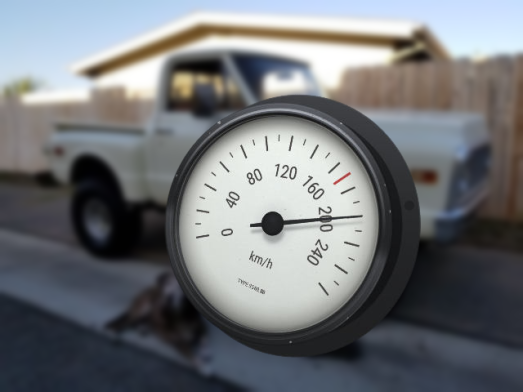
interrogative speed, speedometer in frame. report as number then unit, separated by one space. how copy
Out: 200 km/h
